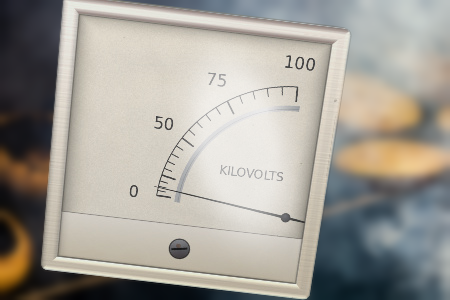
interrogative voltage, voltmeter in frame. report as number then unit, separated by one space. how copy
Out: 15 kV
